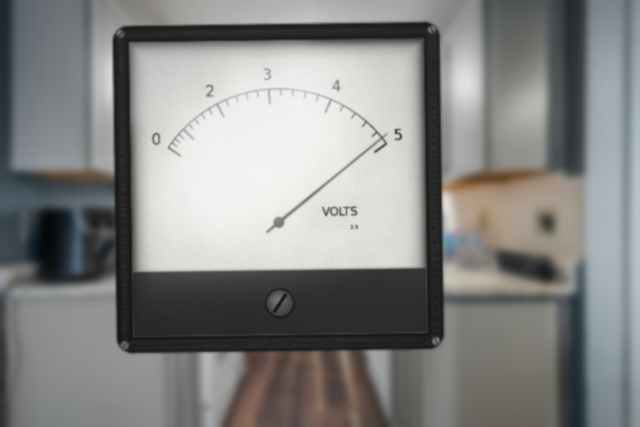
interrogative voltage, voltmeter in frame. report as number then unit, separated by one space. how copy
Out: 4.9 V
